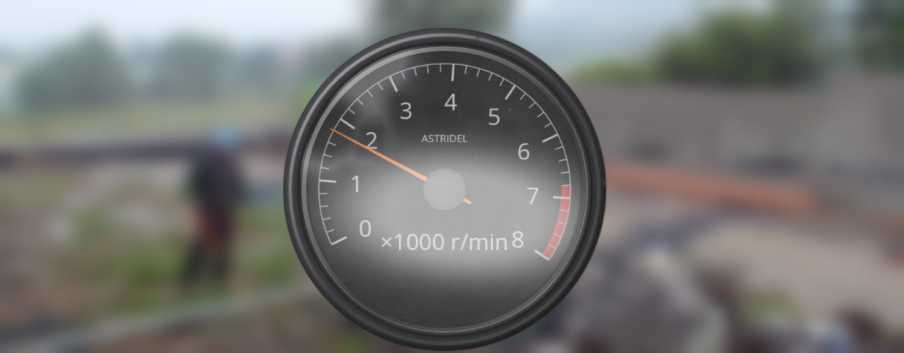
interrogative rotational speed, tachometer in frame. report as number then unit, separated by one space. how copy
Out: 1800 rpm
